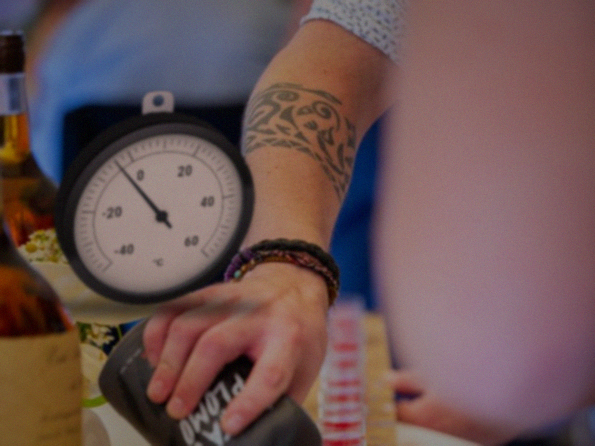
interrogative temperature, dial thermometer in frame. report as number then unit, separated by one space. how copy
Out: -4 °C
